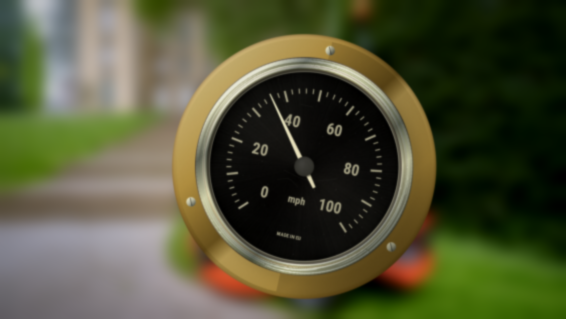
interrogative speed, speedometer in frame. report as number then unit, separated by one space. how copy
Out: 36 mph
